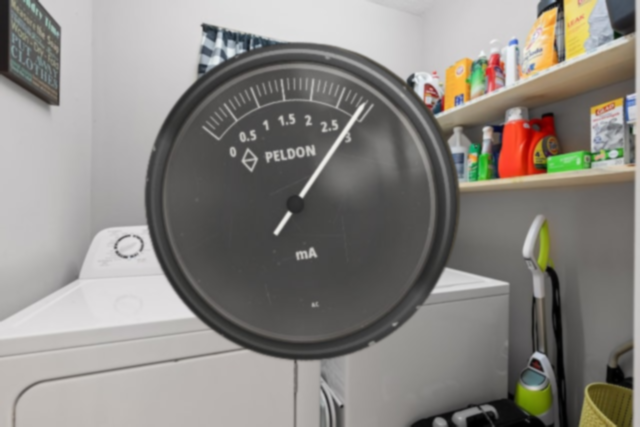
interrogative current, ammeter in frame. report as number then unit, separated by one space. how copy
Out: 2.9 mA
